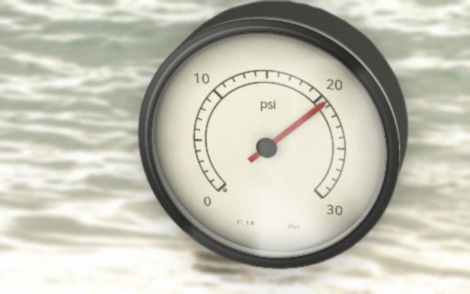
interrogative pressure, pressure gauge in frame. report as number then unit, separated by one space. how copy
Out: 20.5 psi
